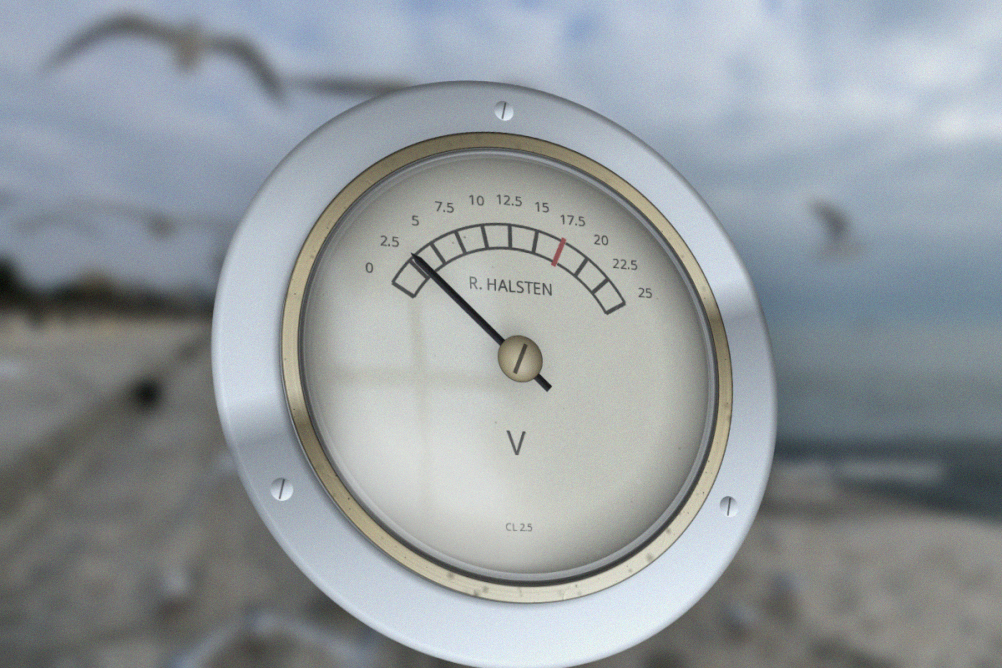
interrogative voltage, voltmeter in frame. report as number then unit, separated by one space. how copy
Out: 2.5 V
